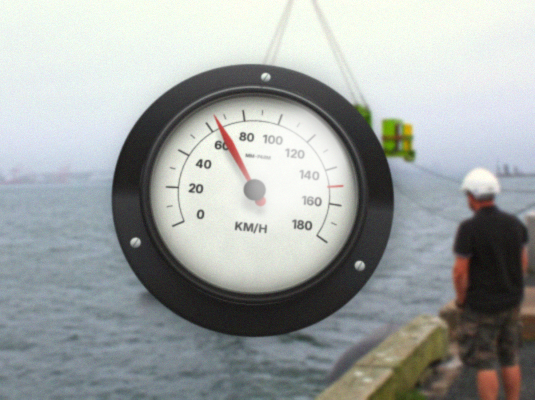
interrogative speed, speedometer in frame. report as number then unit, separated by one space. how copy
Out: 65 km/h
